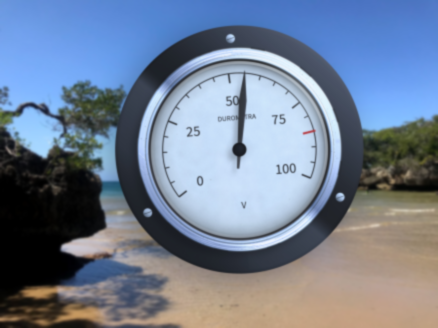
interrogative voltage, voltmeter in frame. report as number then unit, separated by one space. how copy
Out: 55 V
